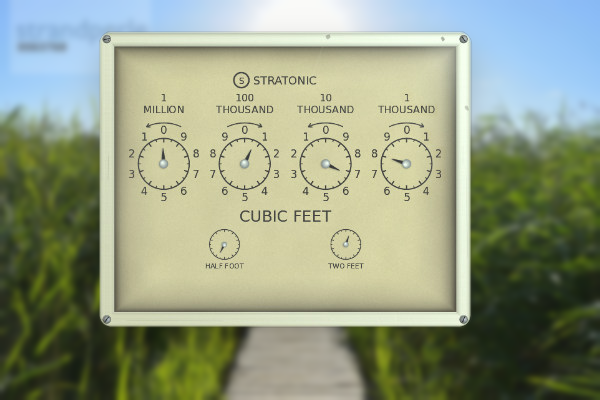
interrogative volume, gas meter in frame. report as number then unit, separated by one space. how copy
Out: 6800 ft³
